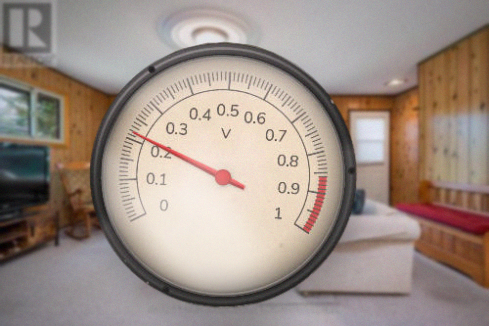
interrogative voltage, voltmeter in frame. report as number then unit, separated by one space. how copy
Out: 0.22 V
